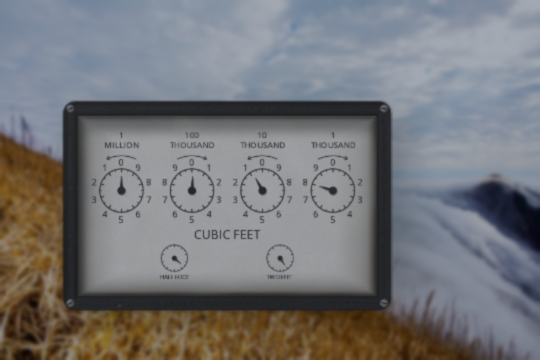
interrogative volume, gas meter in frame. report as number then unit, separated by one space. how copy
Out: 800 ft³
